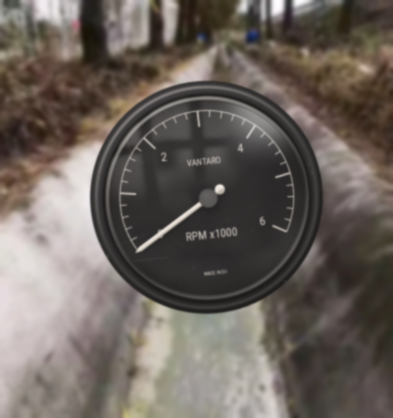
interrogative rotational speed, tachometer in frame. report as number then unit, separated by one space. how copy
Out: 0 rpm
